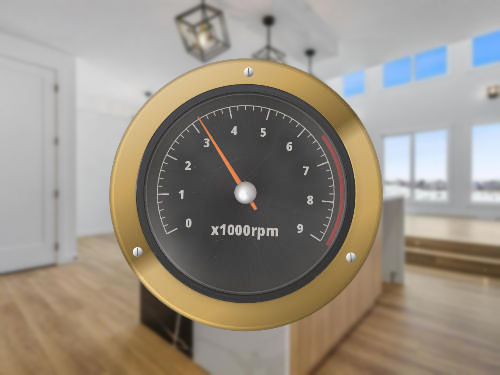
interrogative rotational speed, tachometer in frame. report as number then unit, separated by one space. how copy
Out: 3200 rpm
